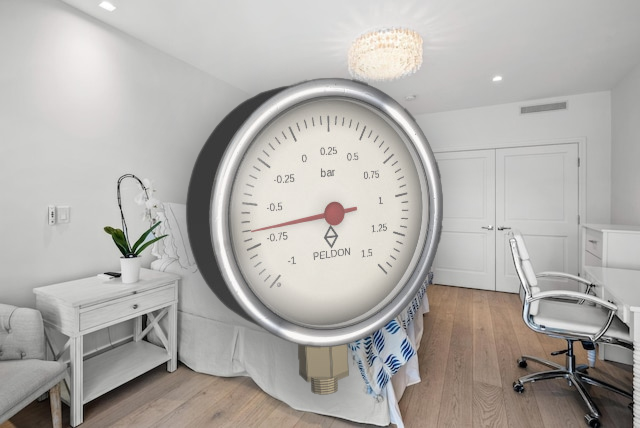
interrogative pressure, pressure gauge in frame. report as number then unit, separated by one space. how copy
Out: -0.65 bar
